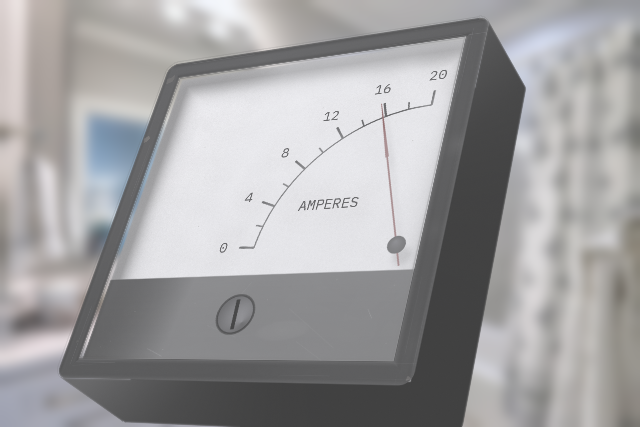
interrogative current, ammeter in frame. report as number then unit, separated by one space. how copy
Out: 16 A
